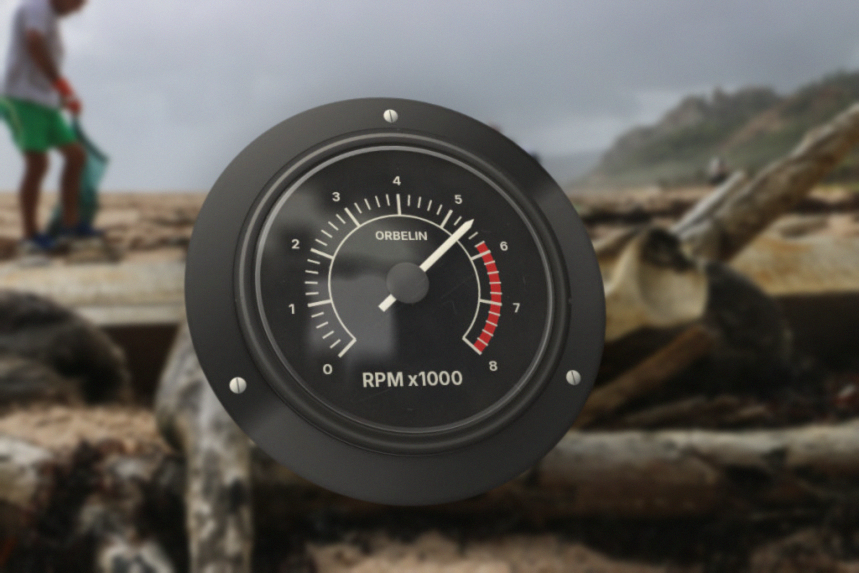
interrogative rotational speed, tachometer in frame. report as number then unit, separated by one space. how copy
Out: 5400 rpm
